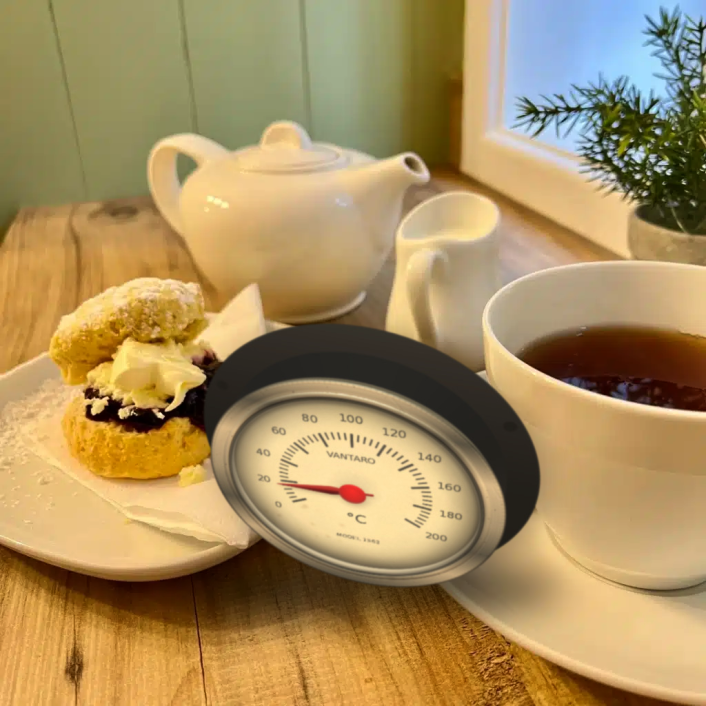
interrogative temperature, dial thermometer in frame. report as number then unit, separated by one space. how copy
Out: 20 °C
